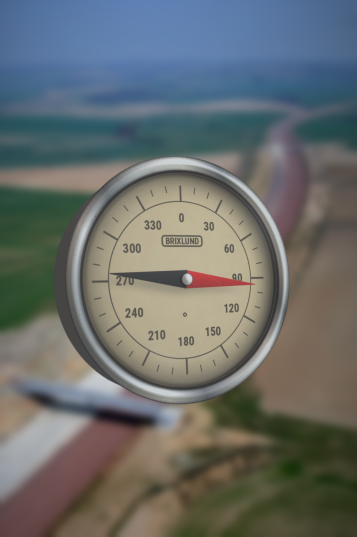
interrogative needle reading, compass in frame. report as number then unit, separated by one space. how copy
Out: 95 °
